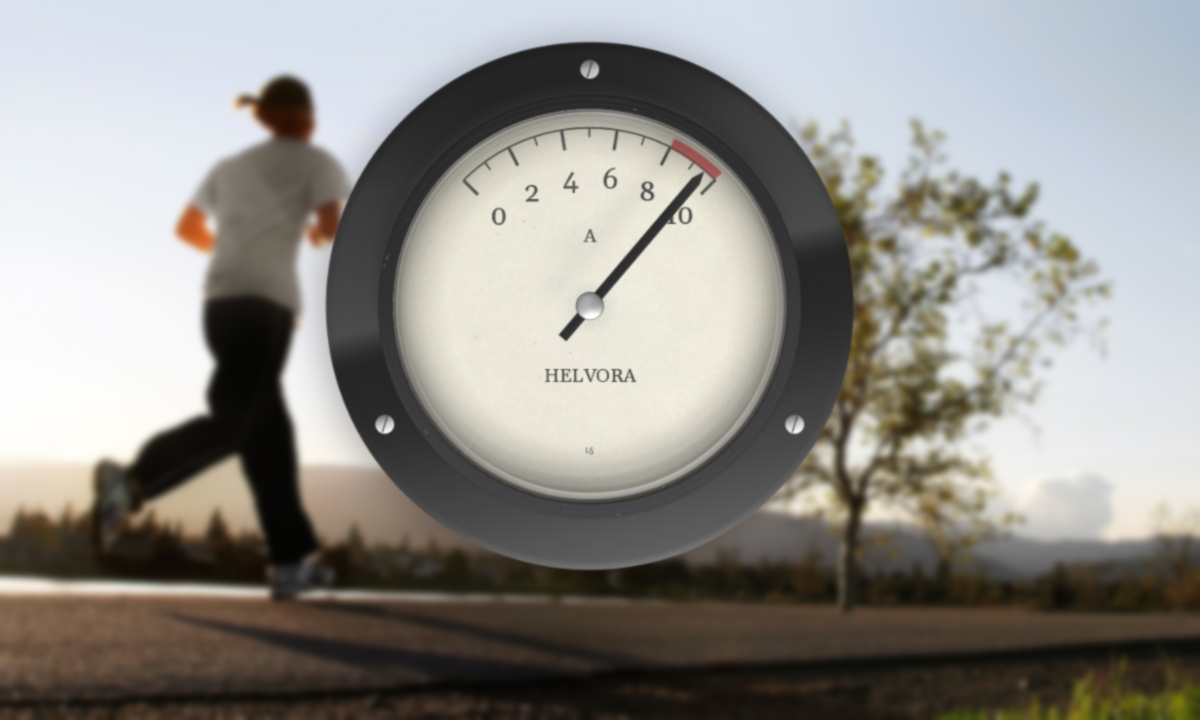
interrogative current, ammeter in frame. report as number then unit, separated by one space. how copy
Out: 9.5 A
